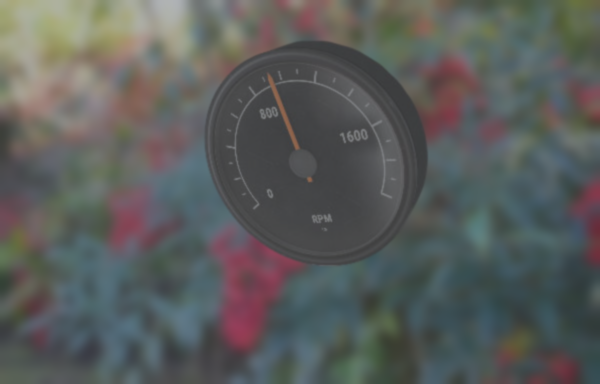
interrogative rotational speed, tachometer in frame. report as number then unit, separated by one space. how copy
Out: 950 rpm
